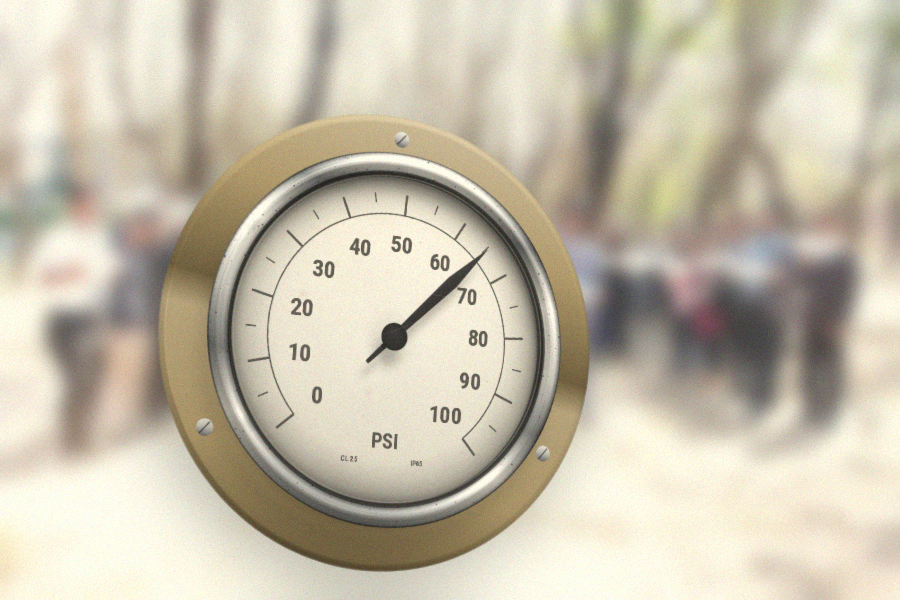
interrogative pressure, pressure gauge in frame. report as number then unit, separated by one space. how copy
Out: 65 psi
